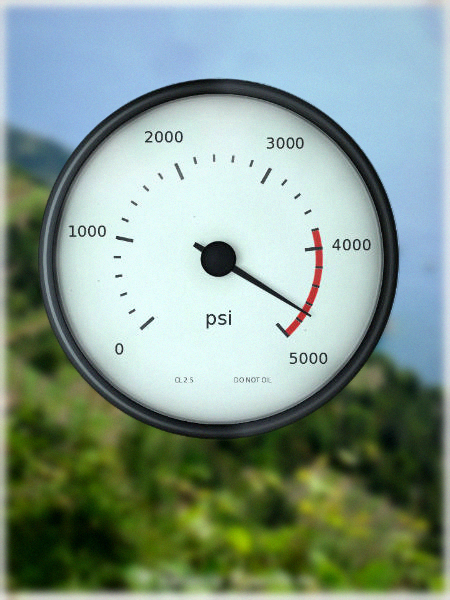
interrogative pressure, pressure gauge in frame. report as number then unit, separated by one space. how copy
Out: 4700 psi
